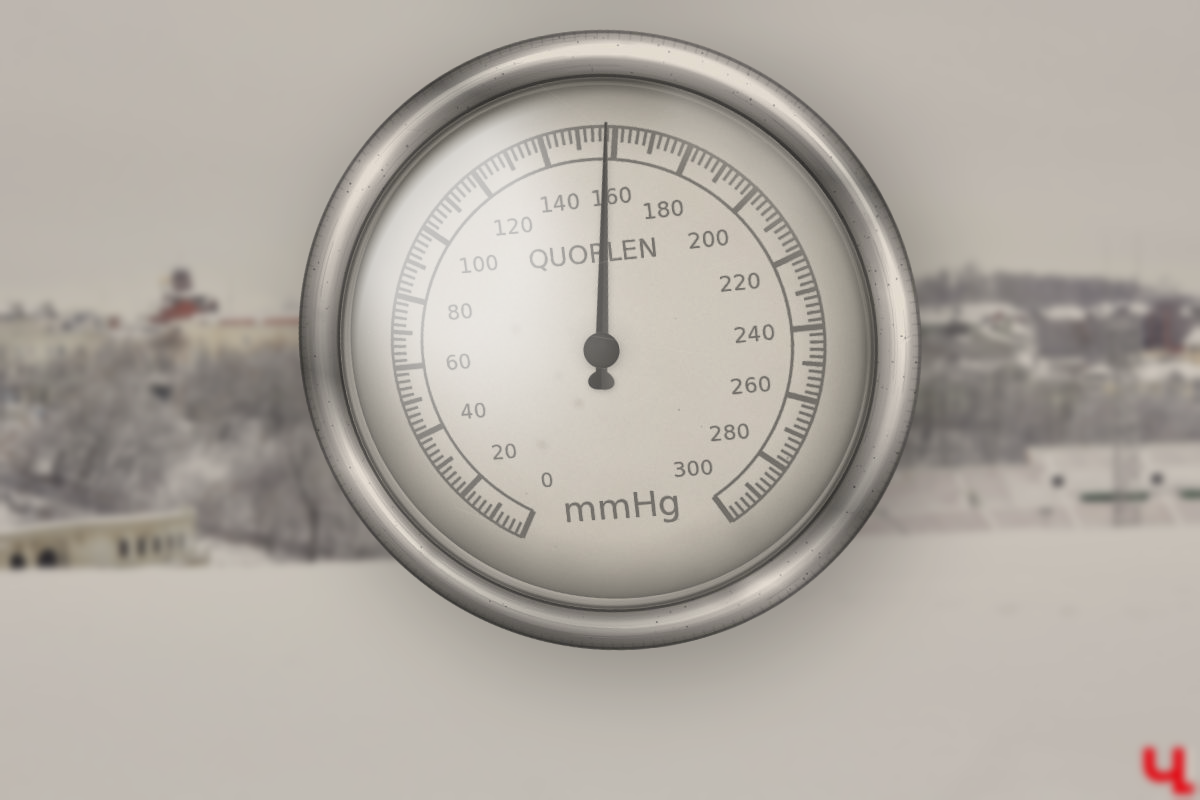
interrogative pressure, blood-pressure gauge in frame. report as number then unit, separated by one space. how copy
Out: 158 mmHg
